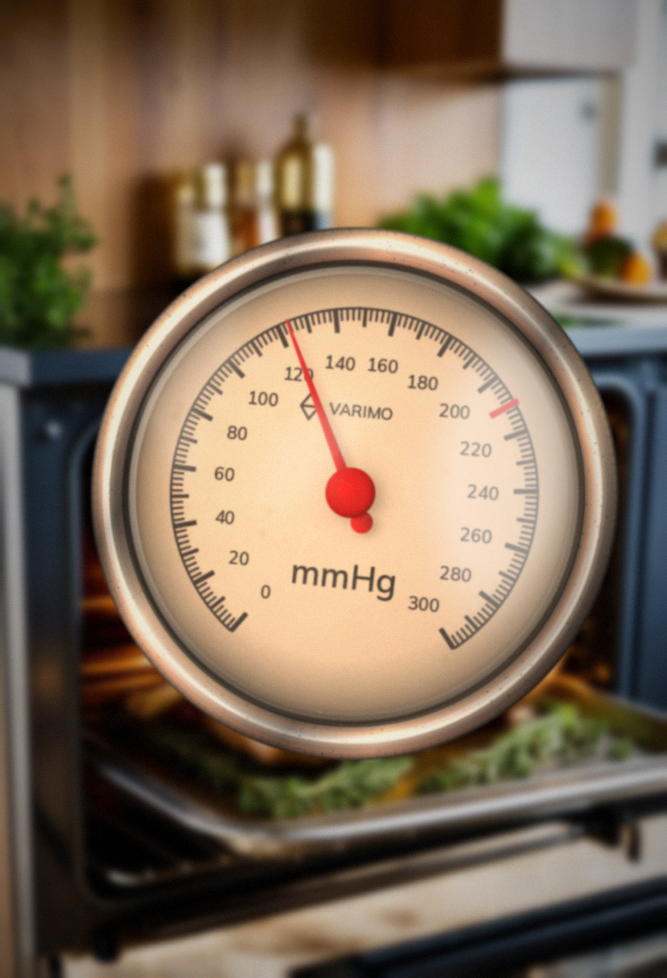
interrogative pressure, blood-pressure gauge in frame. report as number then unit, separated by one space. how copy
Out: 124 mmHg
